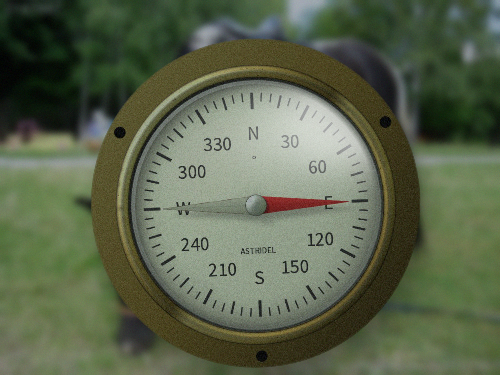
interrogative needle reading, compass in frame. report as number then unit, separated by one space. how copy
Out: 90 °
